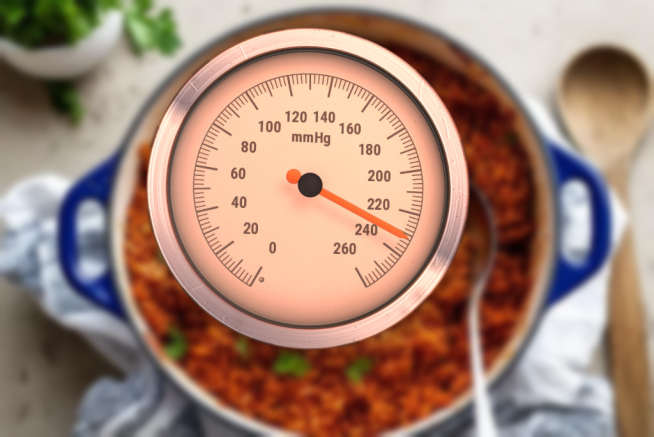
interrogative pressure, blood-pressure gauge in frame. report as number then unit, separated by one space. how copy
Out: 232 mmHg
